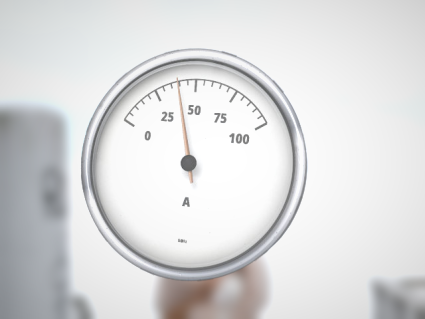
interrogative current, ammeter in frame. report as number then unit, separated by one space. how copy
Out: 40 A
